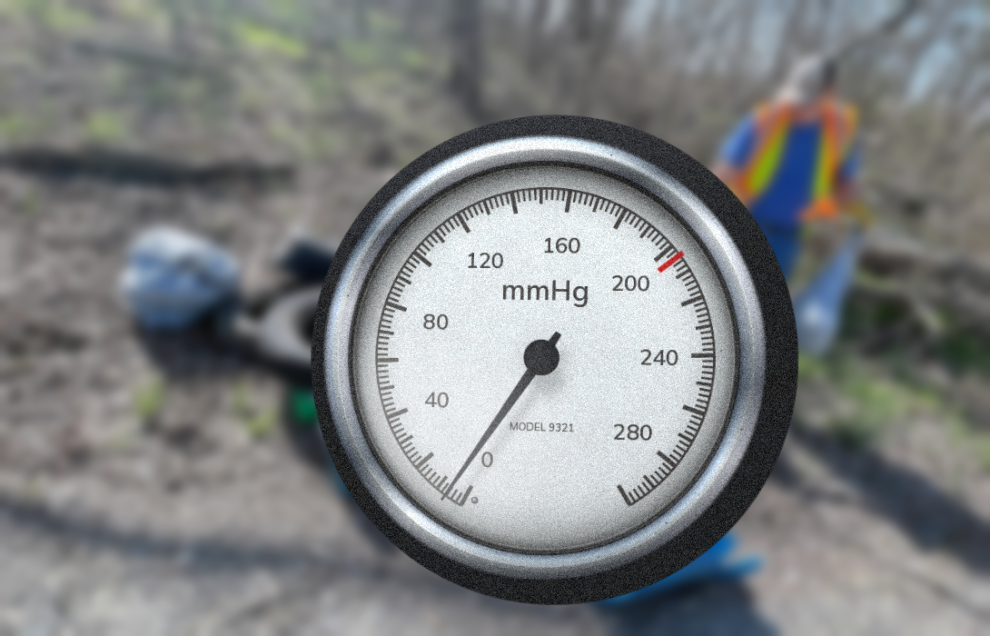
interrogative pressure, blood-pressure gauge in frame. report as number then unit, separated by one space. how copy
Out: 6 mmHg
